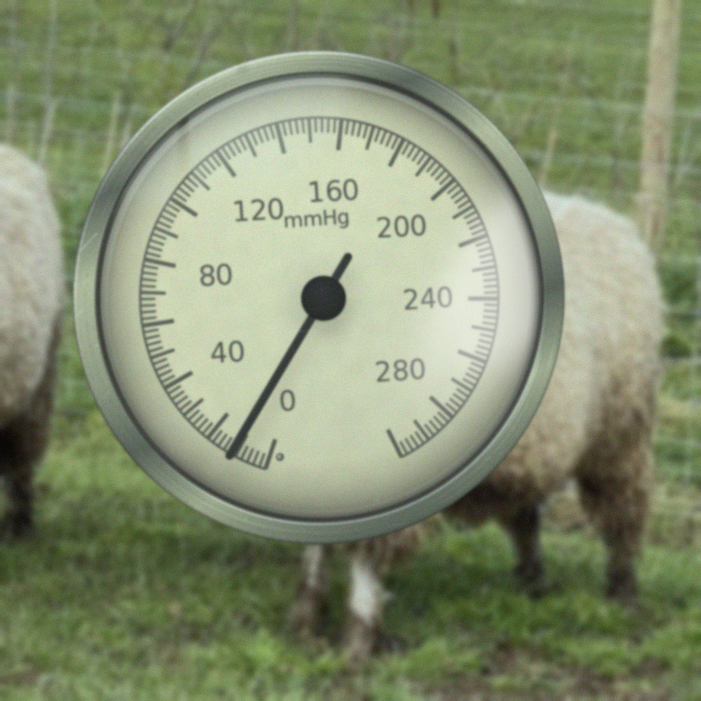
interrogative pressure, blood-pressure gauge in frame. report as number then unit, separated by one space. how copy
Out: 12 mmHg
